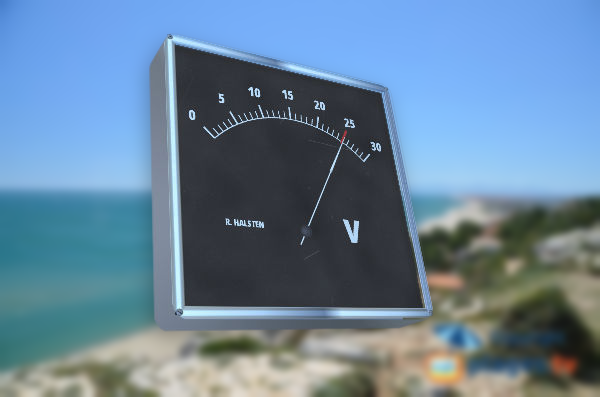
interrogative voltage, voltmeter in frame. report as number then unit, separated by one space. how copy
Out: 25 V
